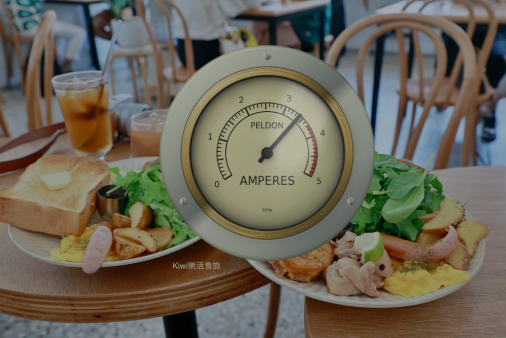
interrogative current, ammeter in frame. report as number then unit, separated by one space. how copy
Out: 3.4 A
